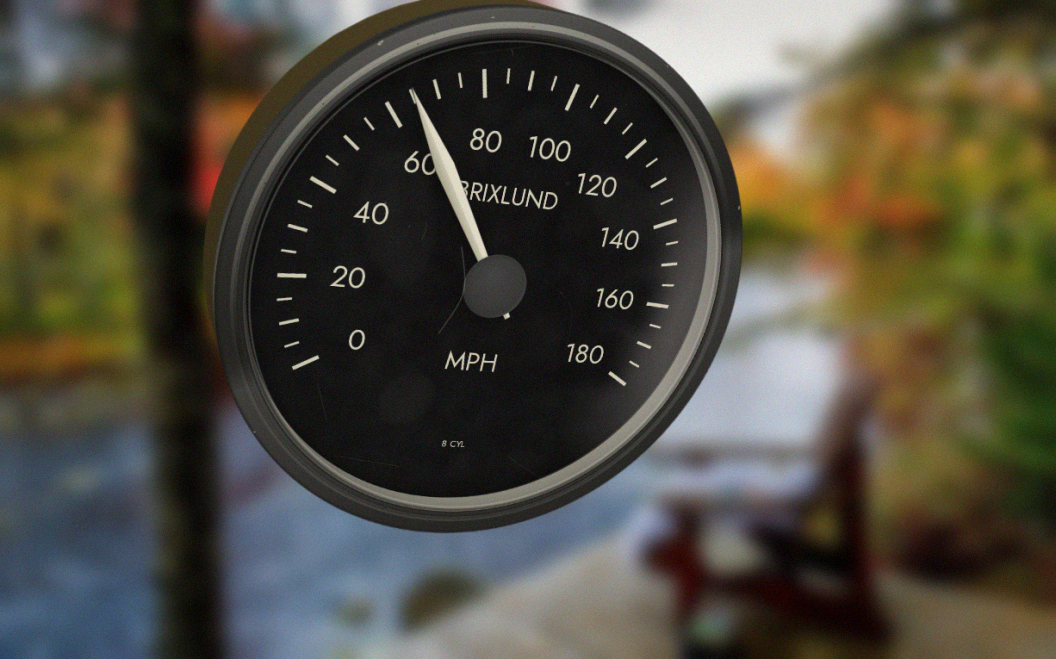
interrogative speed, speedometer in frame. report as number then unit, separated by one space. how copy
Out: 65 mph
